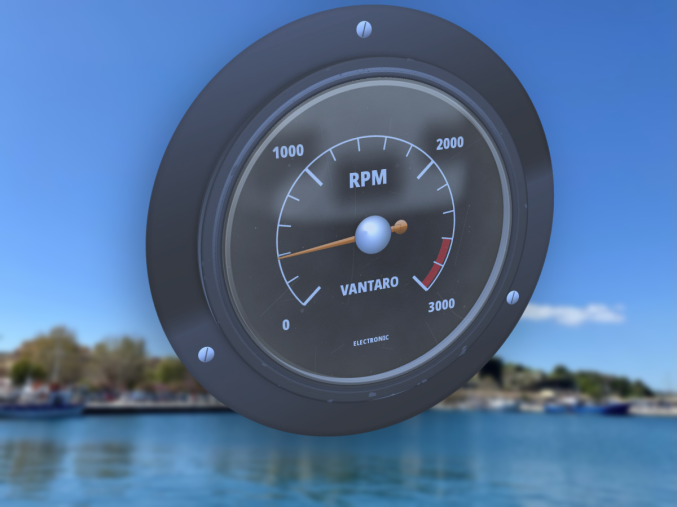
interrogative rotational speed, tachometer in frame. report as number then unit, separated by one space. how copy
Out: 400 rpm
